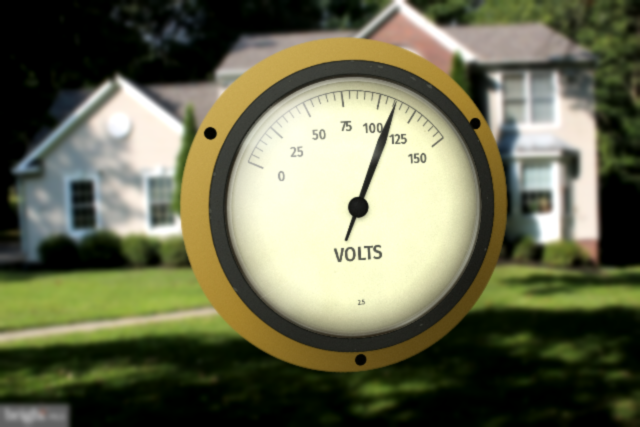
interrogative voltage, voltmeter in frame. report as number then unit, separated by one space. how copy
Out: 110 V
